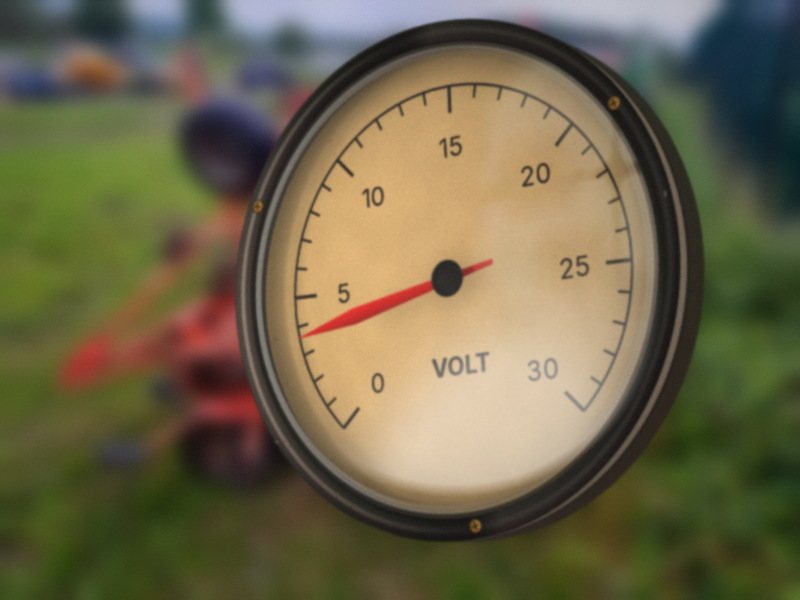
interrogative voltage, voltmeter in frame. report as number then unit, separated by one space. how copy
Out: 3.5 V
